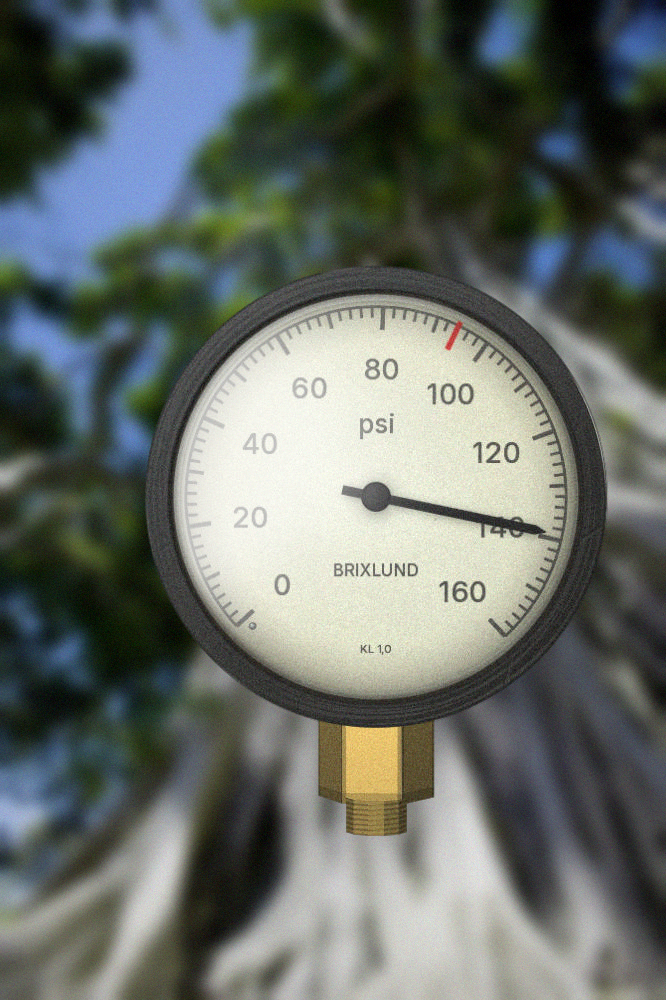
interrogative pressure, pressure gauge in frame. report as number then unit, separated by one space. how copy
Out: 139 psi
